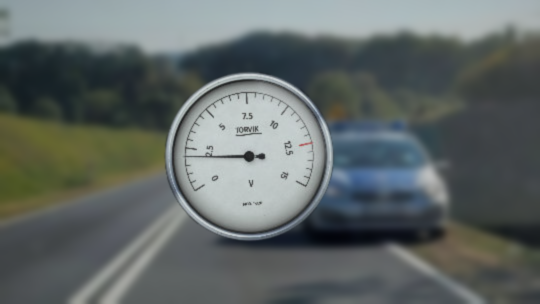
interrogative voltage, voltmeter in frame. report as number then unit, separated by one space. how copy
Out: 2 V
